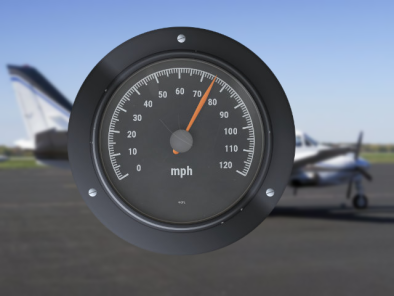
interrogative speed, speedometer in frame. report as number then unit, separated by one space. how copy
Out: 75 mph
